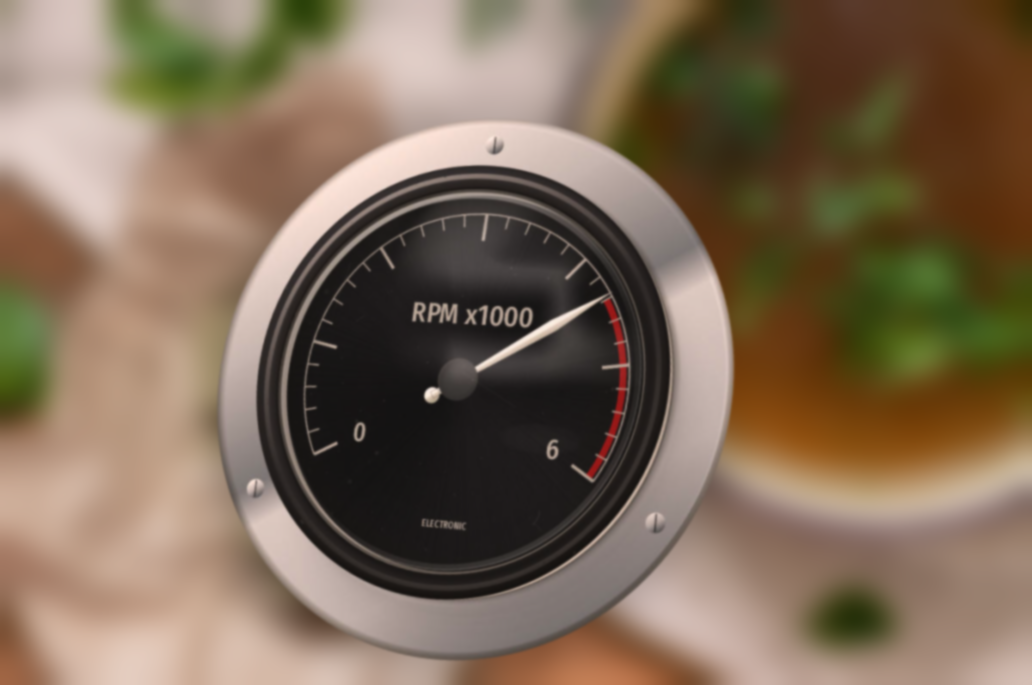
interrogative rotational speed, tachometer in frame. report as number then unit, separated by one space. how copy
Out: 4400 rpm
